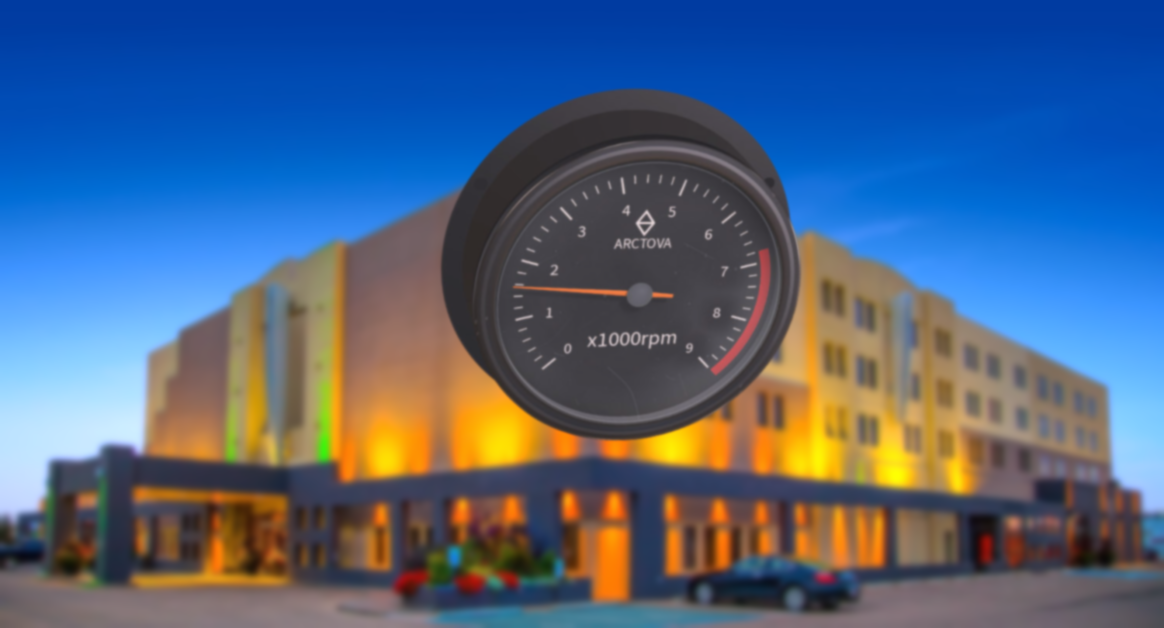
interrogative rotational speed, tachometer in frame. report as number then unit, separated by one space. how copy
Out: 1600 rpm
